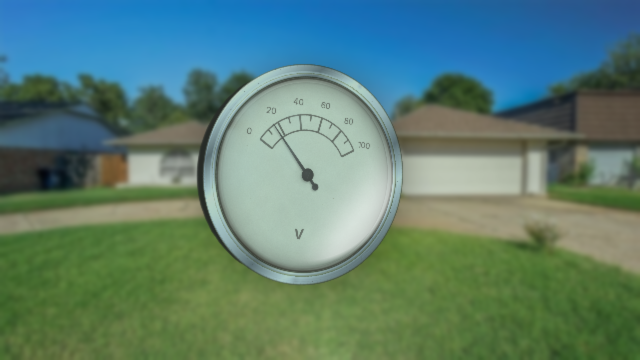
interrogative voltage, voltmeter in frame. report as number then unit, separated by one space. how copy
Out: 15 V
